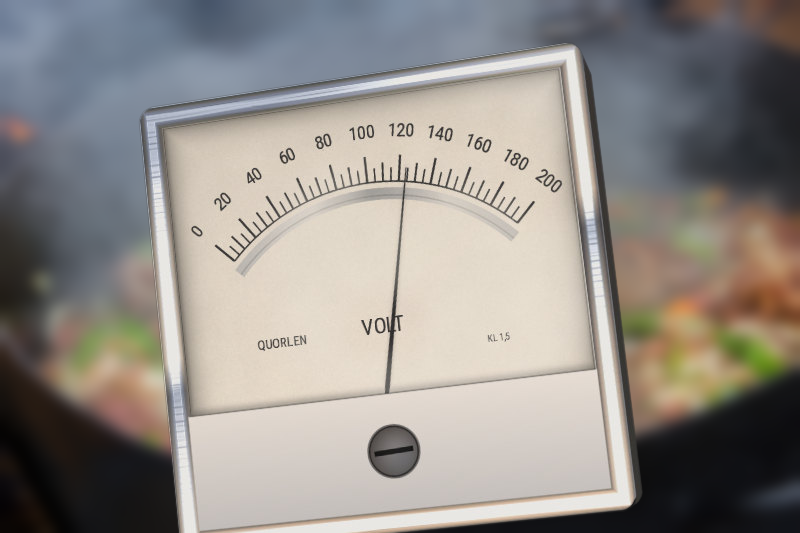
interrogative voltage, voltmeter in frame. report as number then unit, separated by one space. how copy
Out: 125 V
